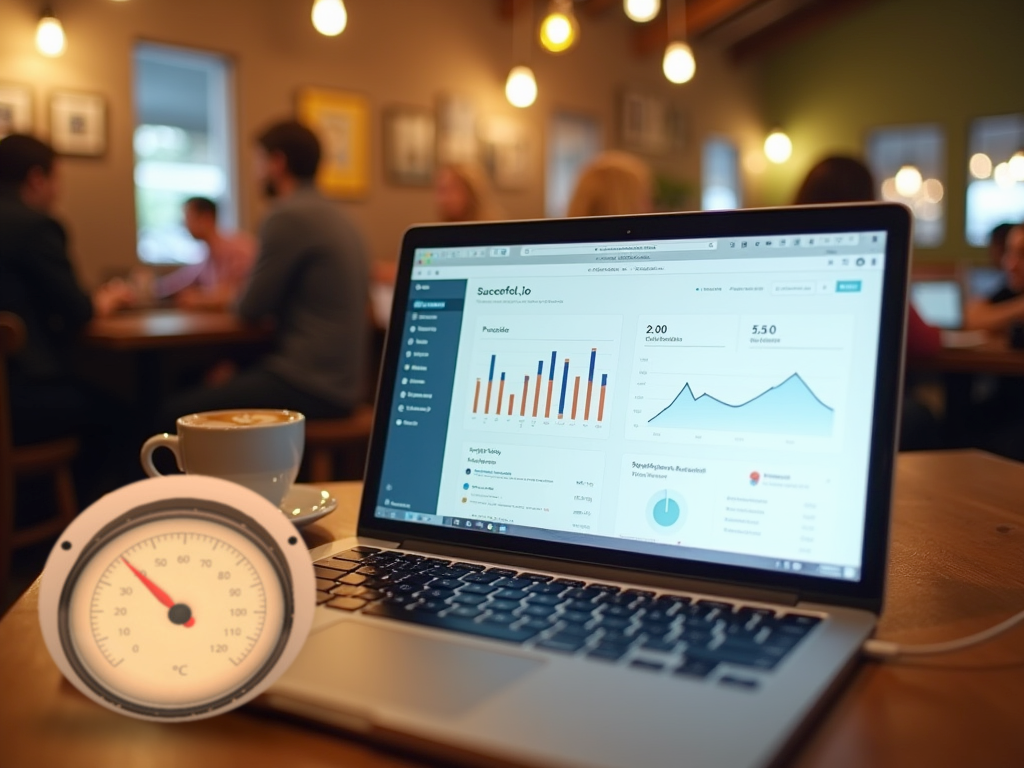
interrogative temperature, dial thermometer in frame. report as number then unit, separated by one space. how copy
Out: 40 °C
